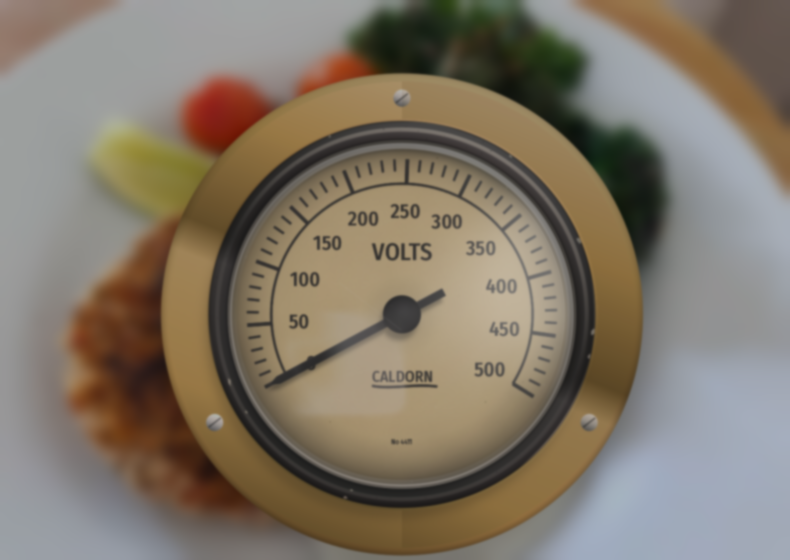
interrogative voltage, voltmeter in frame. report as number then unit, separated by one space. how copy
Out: 0 V
